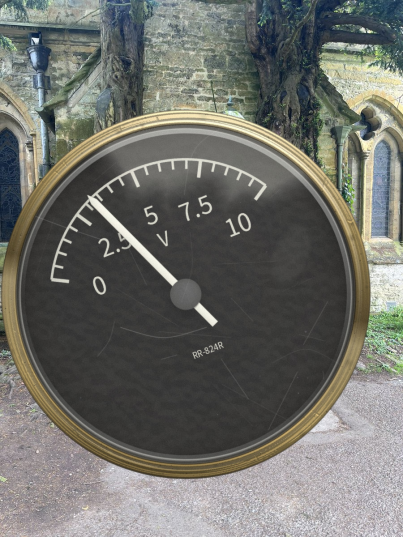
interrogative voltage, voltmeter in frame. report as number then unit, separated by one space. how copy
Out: 3.25 V
